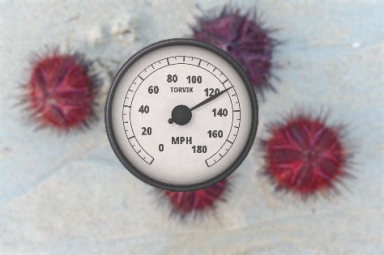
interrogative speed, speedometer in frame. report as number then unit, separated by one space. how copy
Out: 125 mph
